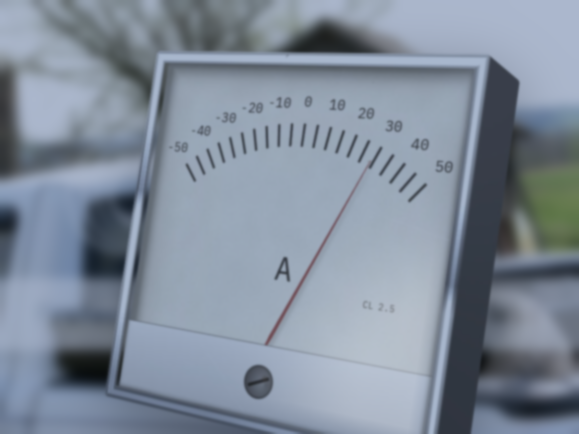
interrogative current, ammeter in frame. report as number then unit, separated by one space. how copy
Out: 30 A
